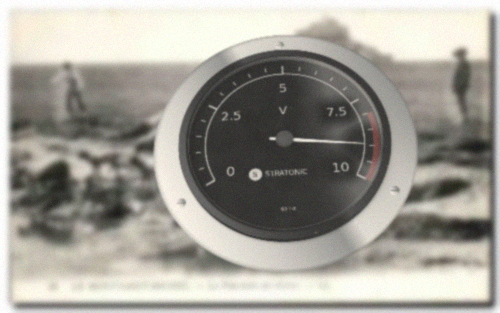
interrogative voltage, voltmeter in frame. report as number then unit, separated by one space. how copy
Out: 9 V
